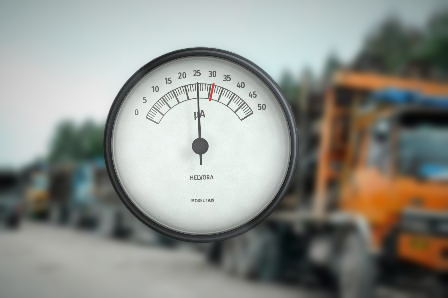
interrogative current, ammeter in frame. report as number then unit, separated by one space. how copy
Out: 25 µA
